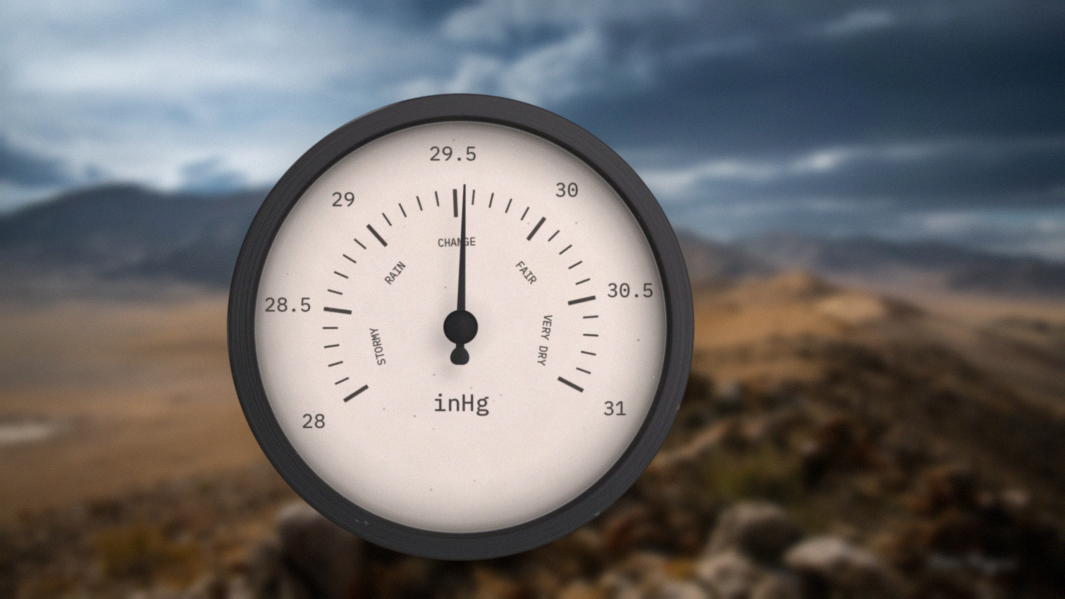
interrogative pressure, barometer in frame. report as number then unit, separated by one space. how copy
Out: 29.55 inHg
